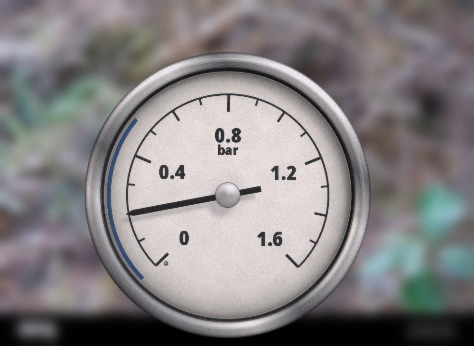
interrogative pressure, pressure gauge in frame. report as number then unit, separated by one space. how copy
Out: 0.2 bar
